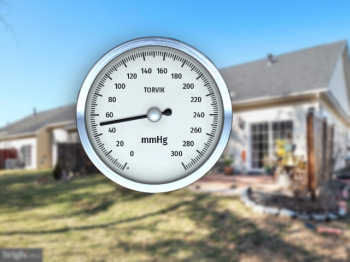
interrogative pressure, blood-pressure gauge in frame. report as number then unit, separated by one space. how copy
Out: 50 mmHg
